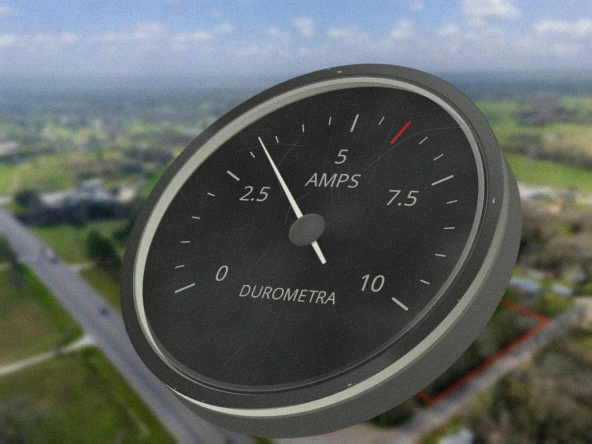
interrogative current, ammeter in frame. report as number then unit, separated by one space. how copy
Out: 3.25 A
